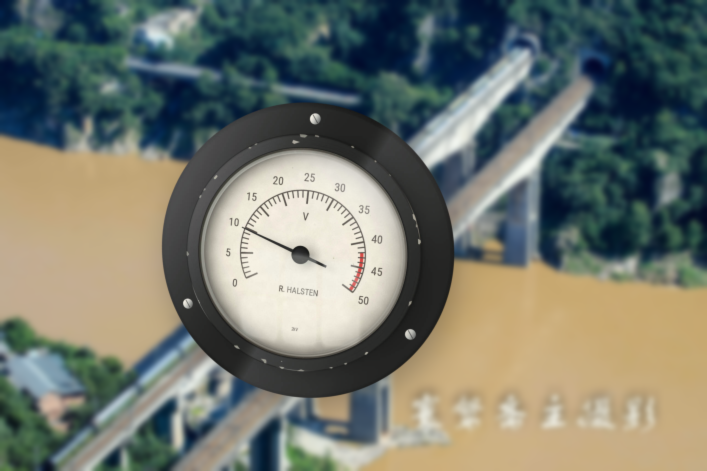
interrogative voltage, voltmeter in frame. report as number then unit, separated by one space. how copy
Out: 10 V
